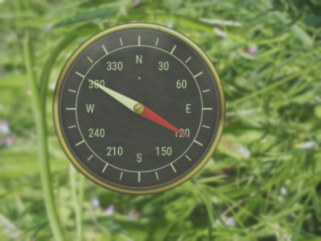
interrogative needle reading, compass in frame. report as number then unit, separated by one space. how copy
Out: 120 °
